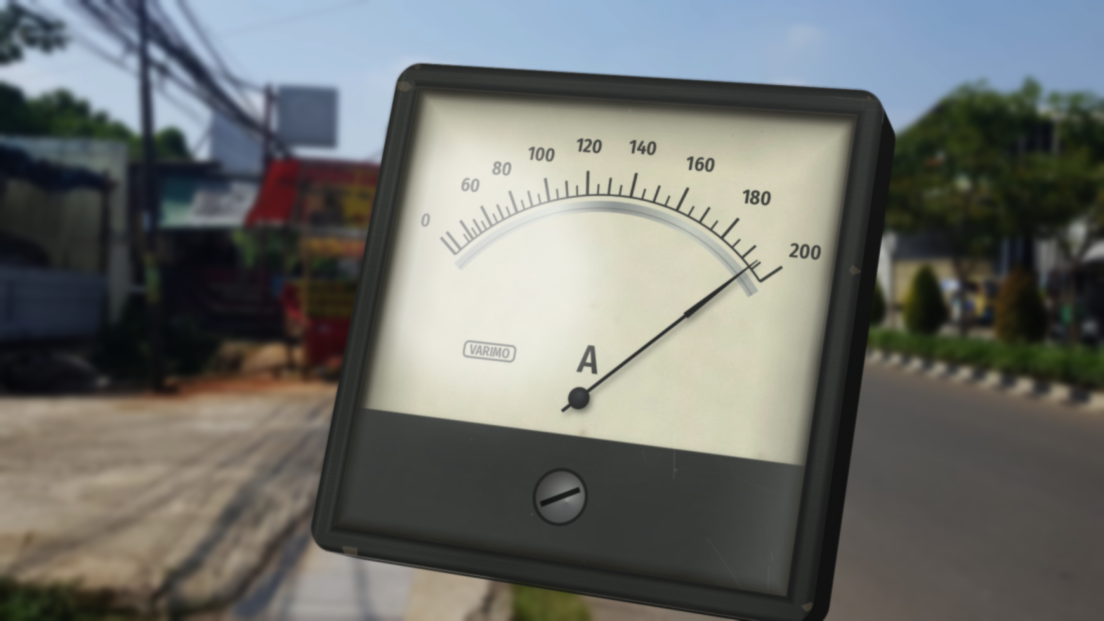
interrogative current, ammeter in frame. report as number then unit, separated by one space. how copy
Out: 195 A
